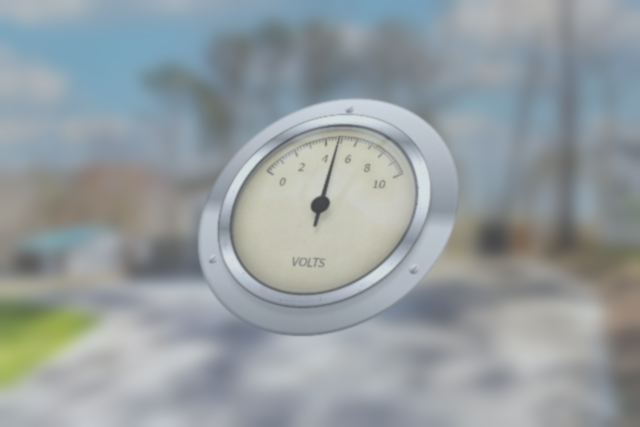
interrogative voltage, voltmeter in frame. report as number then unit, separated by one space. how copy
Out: 5 V
